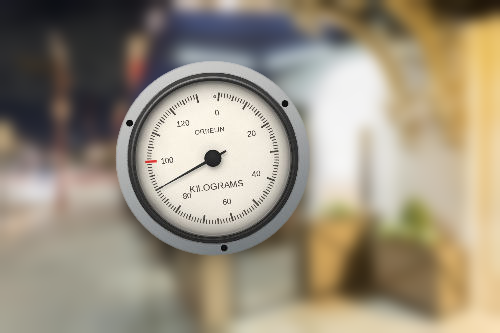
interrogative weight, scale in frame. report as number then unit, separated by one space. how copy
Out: 90 kg
